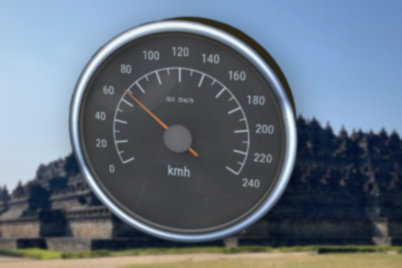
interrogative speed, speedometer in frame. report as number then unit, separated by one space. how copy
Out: 70 km/h
